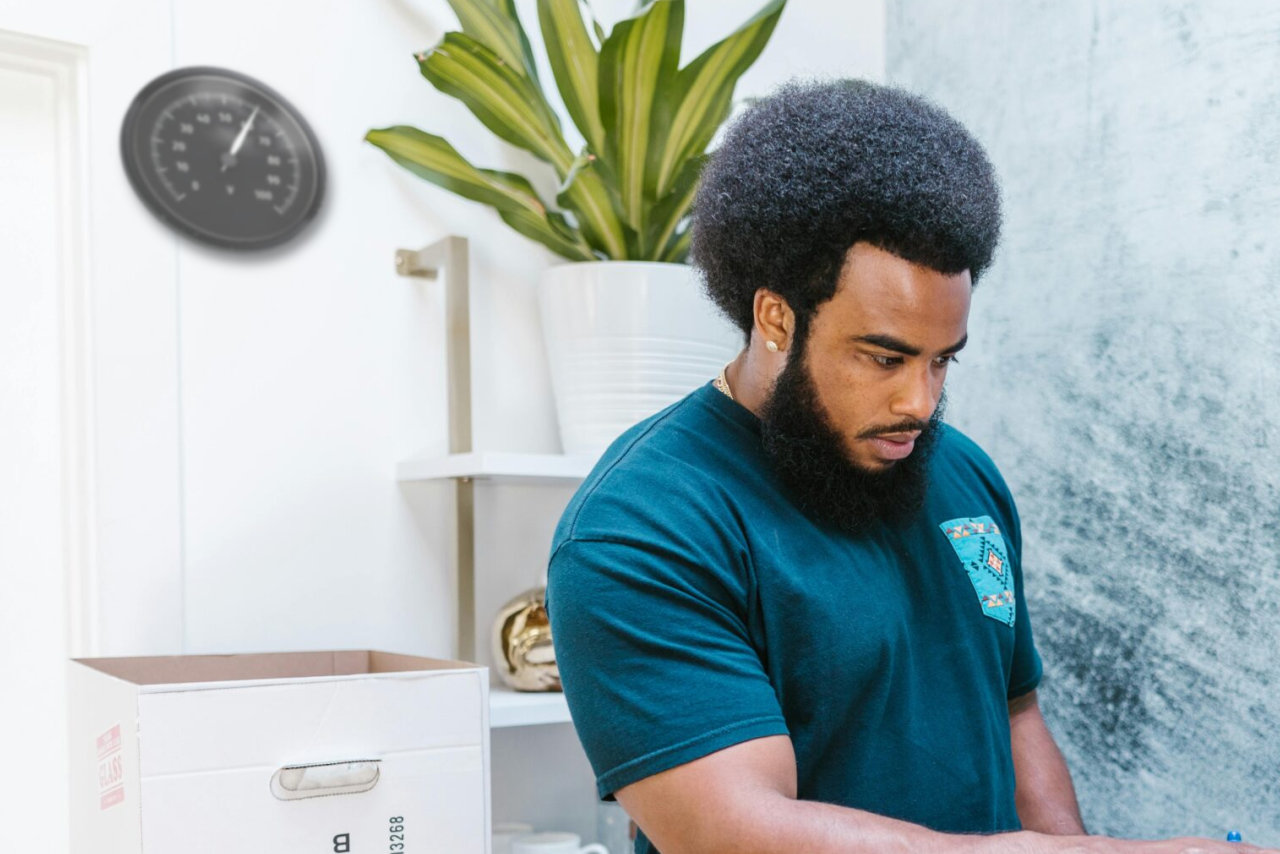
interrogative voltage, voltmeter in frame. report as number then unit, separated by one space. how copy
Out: 60 V
